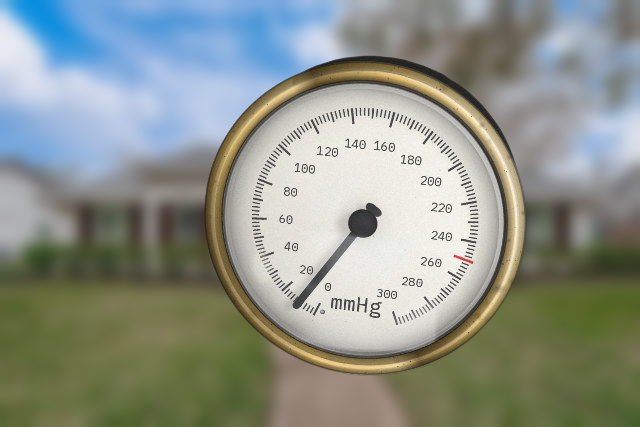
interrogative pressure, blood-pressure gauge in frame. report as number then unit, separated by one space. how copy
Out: 10 mmHg
